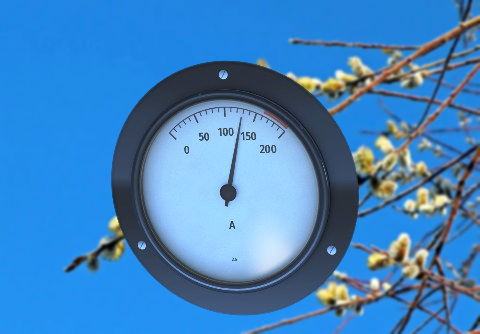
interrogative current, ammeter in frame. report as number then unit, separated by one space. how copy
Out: 130 A
